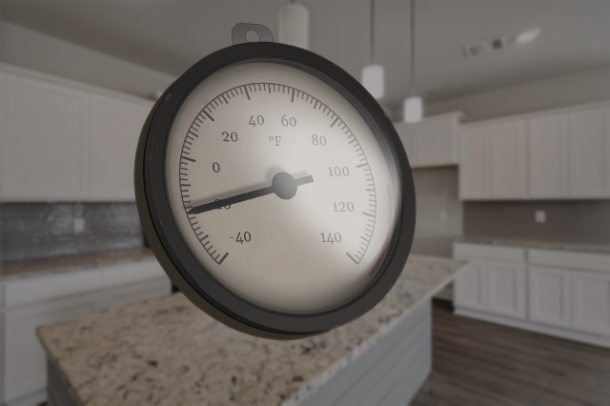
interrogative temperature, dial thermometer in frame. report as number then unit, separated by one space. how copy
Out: -20 °F
